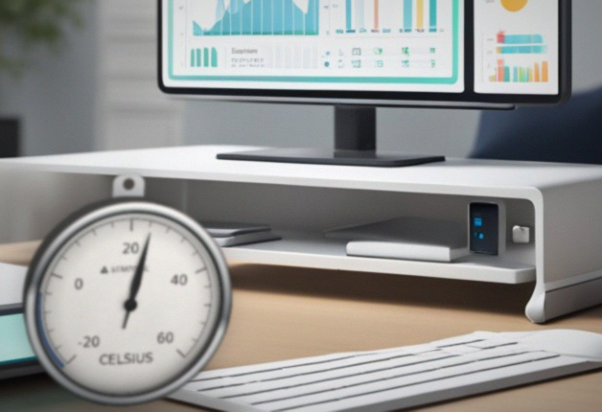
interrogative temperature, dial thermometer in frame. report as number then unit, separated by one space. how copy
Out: 24 °C
